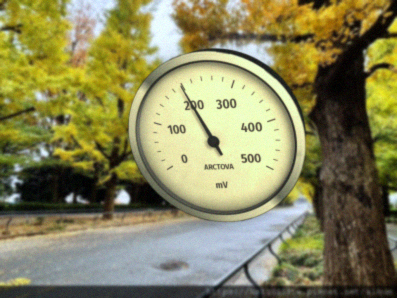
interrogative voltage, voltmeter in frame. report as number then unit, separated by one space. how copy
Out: 200 mV
